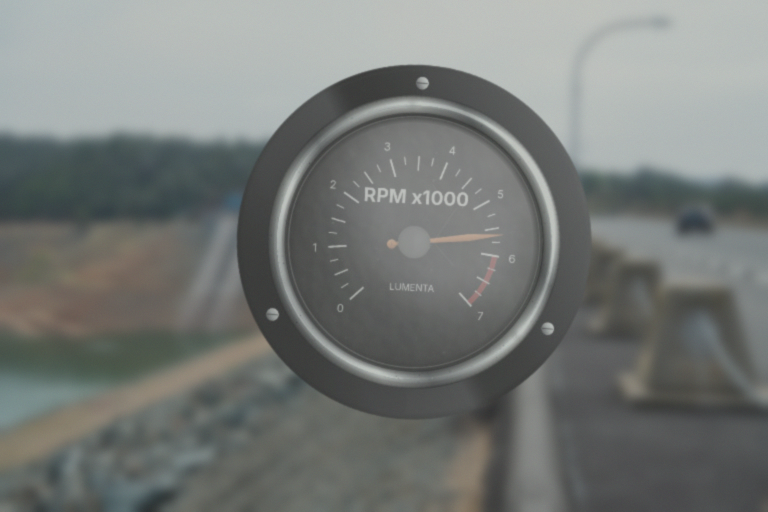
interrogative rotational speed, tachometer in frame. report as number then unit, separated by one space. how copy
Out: 5625 rpm
